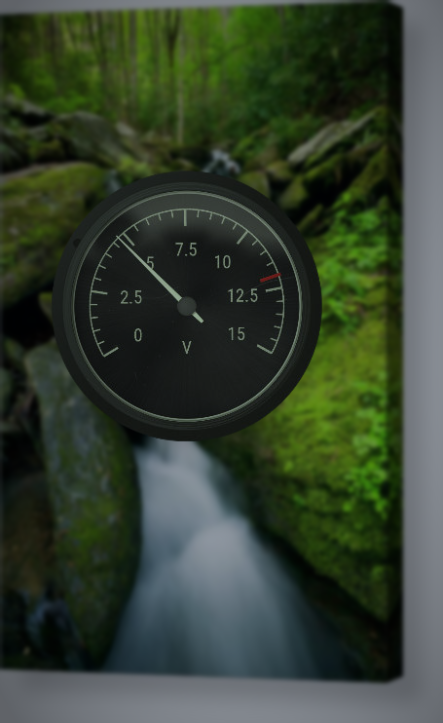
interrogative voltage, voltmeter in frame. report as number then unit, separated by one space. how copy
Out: 4.75 V
